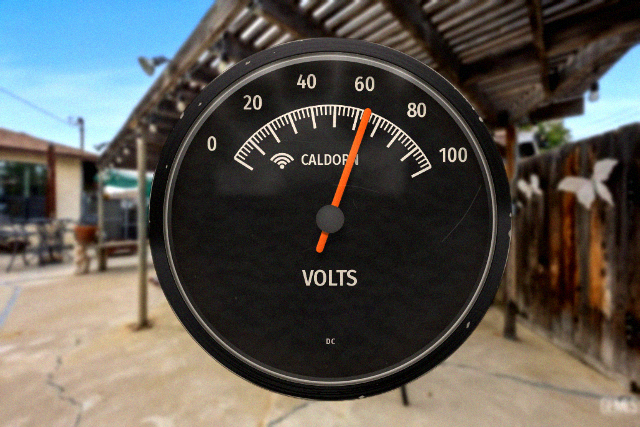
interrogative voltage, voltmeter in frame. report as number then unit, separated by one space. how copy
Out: 64 V
